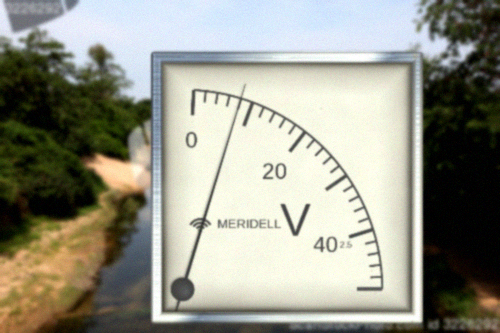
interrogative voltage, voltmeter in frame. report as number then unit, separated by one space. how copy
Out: 8 V
